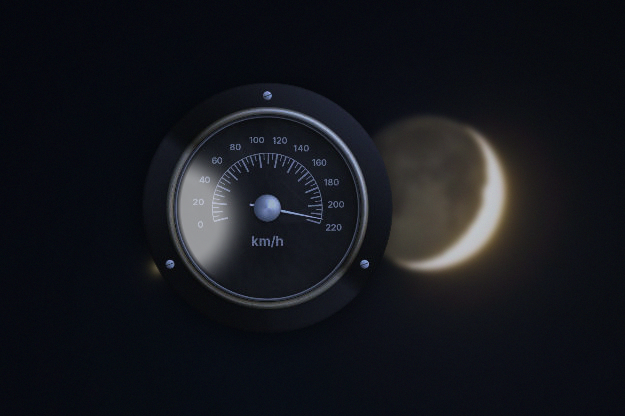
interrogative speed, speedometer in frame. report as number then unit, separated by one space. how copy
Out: 215 km/h
